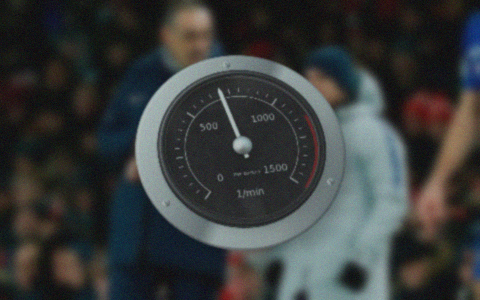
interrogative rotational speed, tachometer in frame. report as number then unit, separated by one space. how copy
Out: 700 rpm
